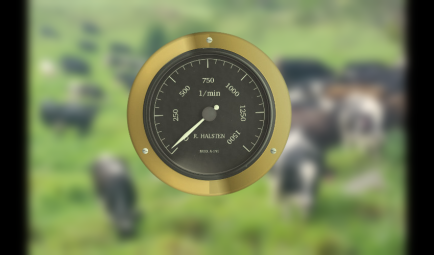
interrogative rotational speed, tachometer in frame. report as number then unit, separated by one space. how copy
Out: 25 rpm
